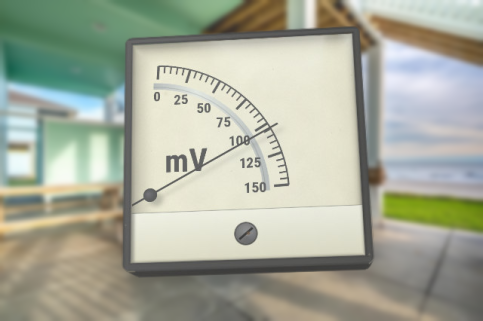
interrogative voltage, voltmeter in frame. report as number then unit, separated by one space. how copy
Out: 105 mV
